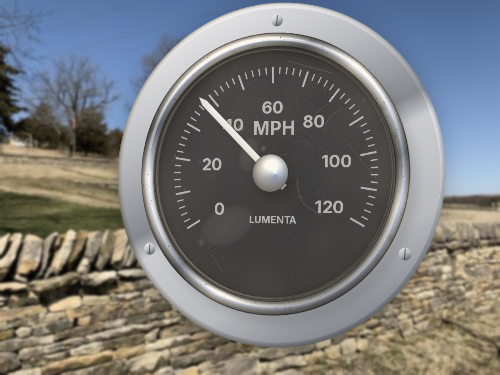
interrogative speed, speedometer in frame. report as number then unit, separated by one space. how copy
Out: 38 mph
